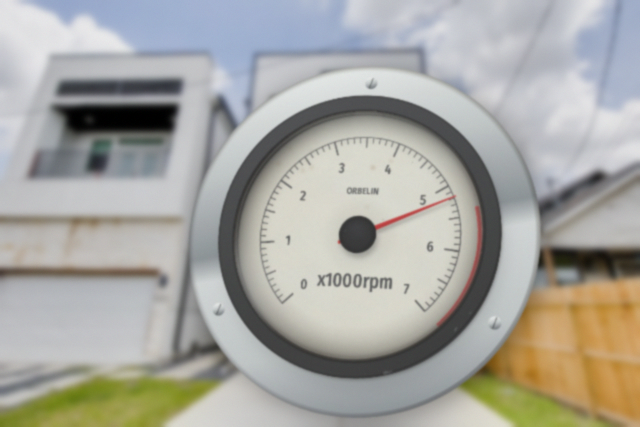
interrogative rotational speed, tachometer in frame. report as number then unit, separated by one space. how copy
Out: 5200 rpm
